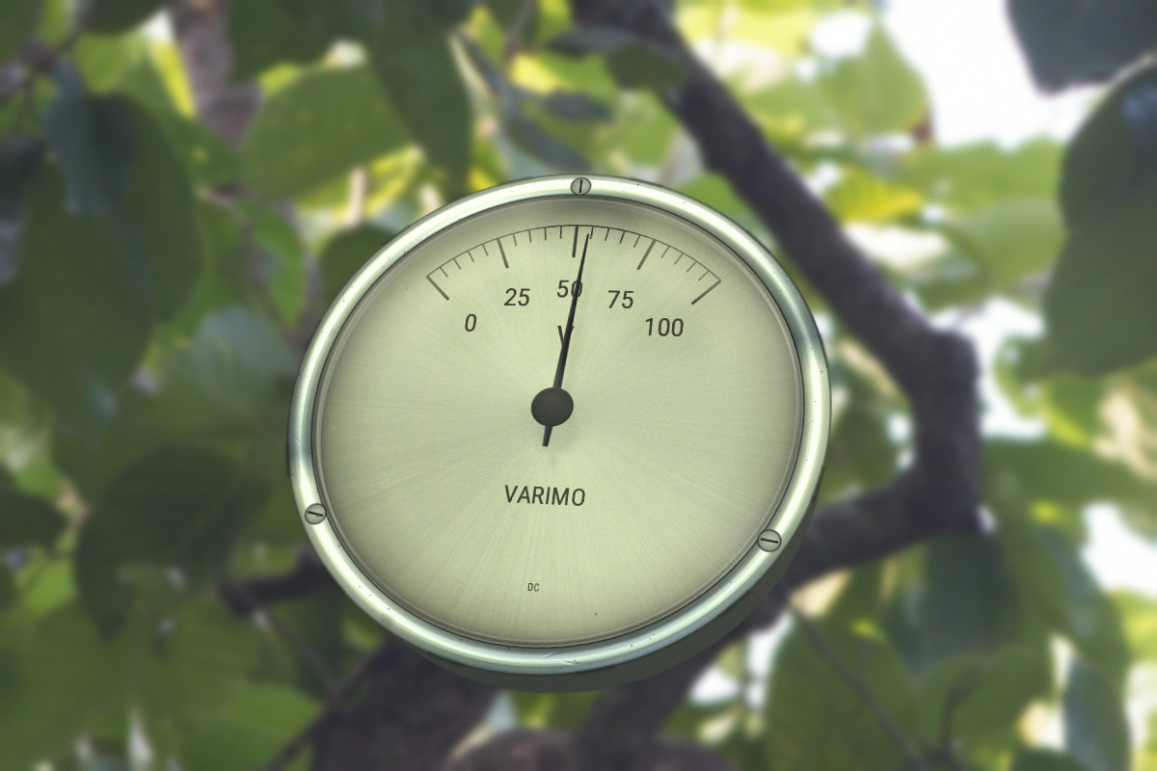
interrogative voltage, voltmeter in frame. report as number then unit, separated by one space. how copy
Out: 55 V
